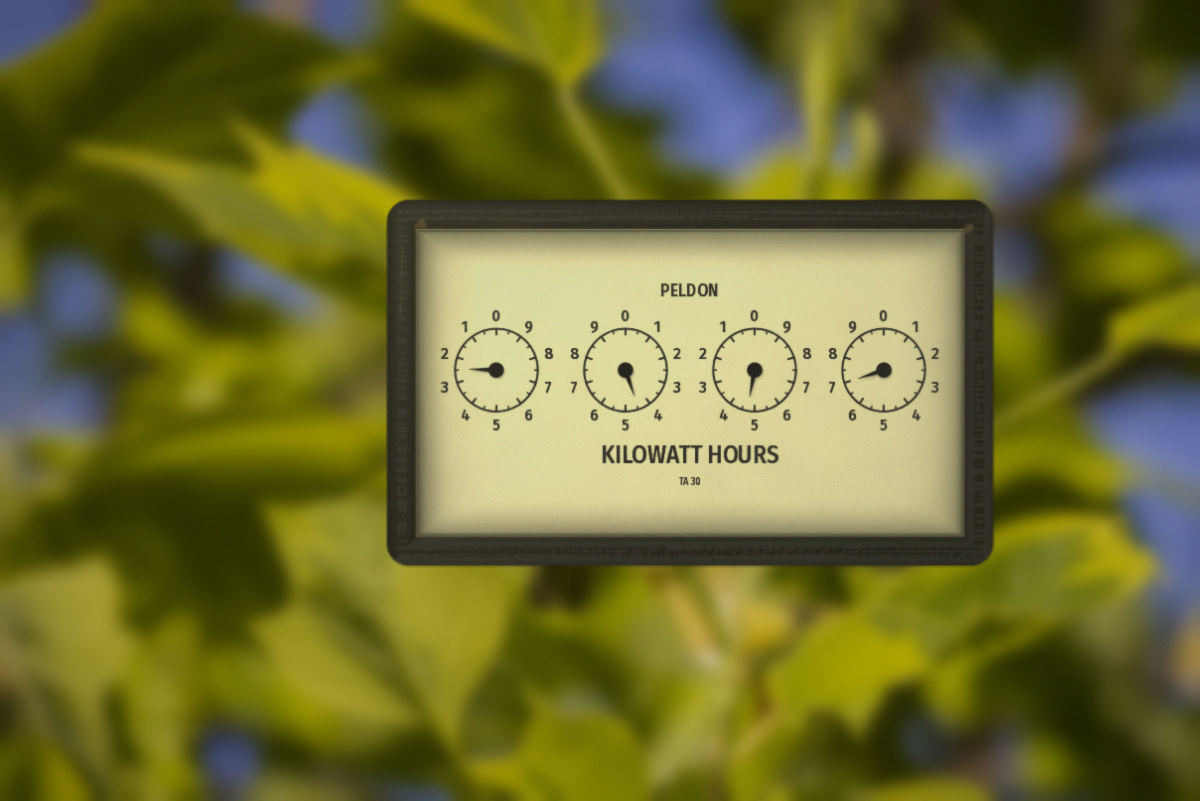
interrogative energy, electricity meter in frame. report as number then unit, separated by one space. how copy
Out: 2447 kWh
